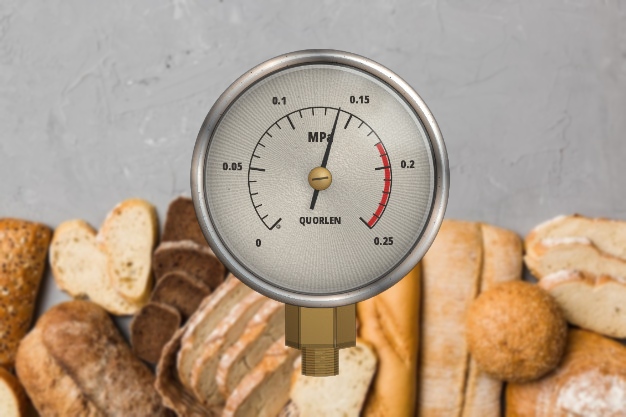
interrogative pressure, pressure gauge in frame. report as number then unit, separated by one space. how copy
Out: 0.14 MPa
